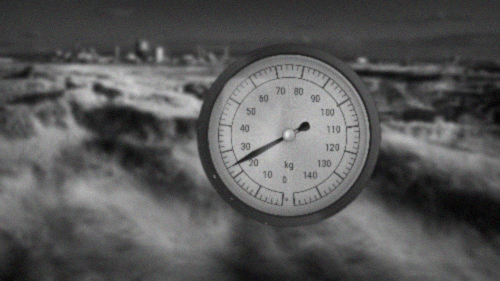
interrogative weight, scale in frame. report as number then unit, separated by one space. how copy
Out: 24 kg
